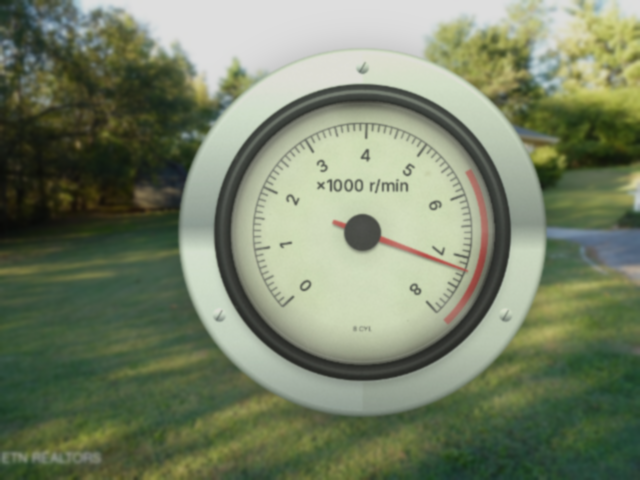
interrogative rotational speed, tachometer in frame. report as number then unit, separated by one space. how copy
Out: 7200 rpm
